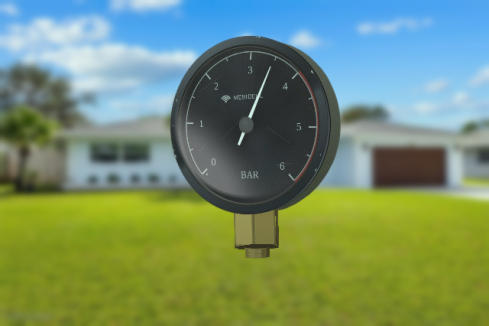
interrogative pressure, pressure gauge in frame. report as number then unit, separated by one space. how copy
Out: 3.5 bar
